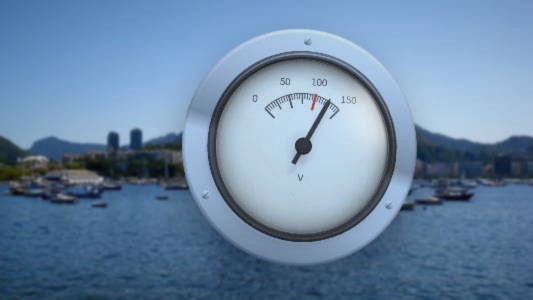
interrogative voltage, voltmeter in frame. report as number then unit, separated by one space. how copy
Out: 125 V
